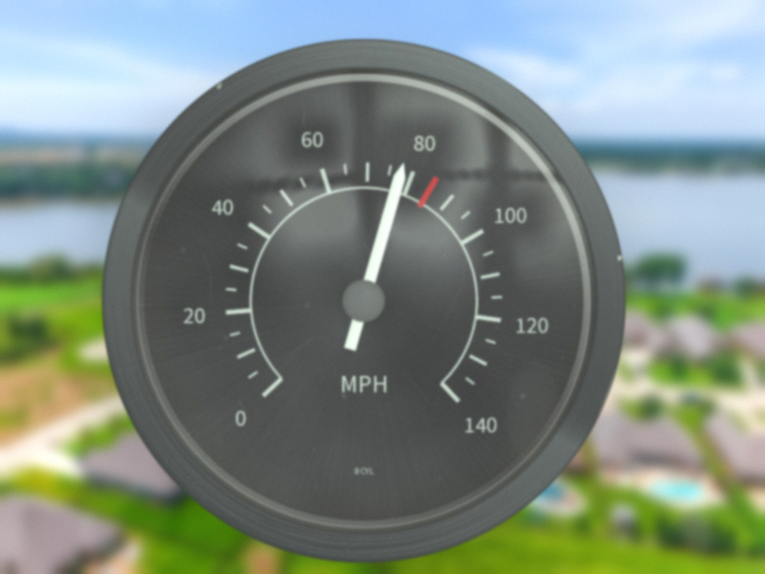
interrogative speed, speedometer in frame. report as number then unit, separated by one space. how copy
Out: 77.5 mph
